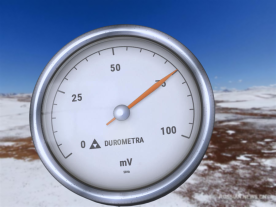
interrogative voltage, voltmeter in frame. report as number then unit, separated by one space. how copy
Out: 75 mV
